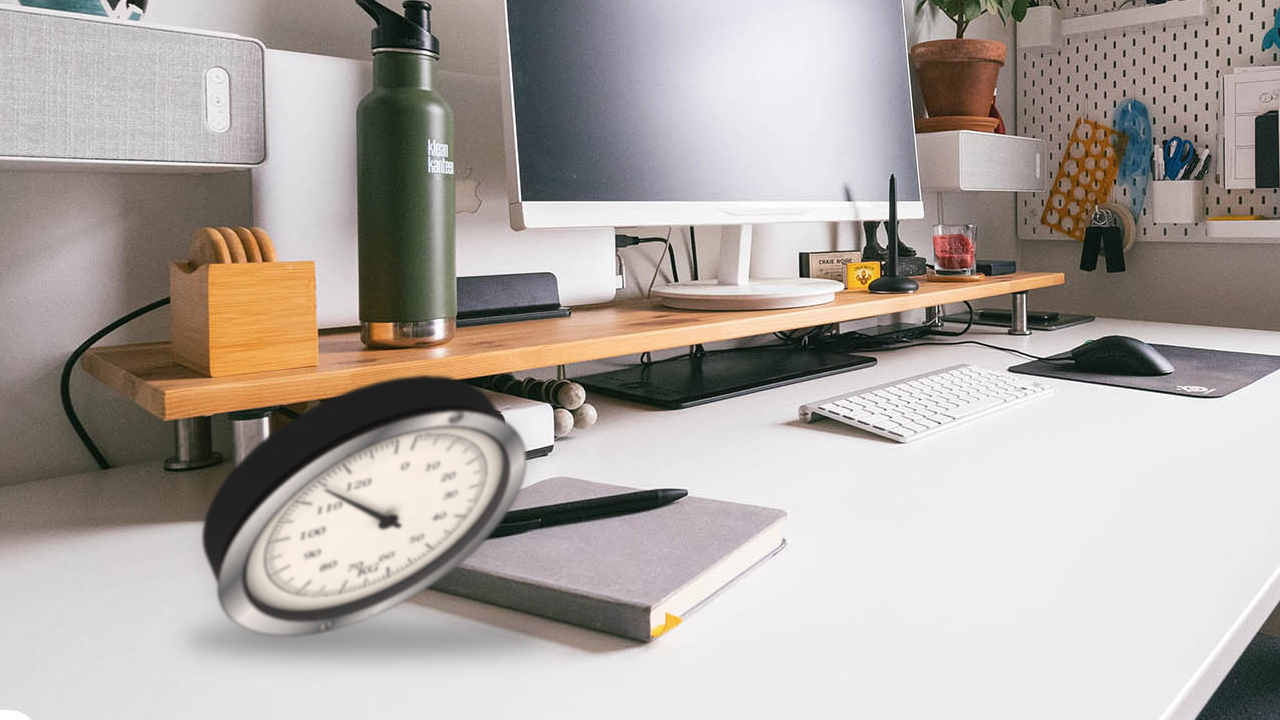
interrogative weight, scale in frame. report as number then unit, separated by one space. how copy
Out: 115 kg
